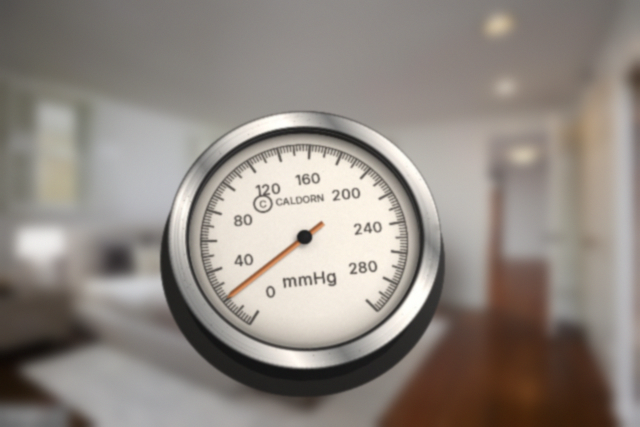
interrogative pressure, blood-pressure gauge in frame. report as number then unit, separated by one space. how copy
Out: 20 mmHg
